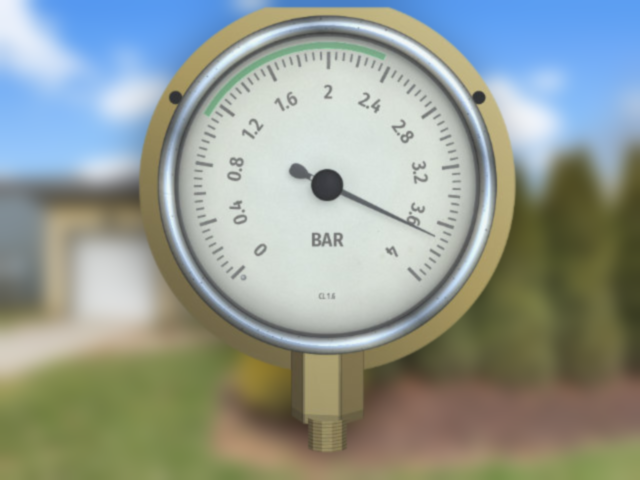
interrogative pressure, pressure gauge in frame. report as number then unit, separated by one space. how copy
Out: 3.7 bar
